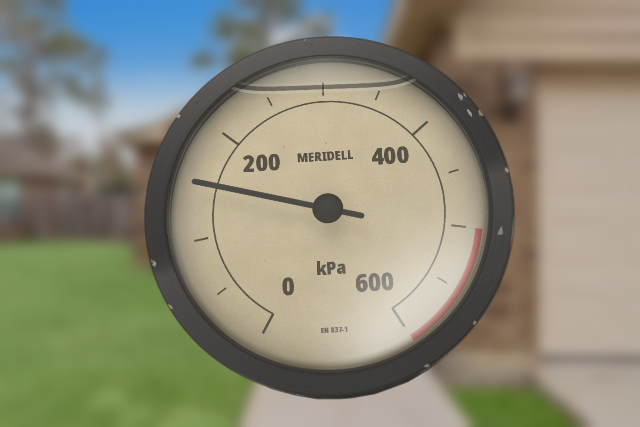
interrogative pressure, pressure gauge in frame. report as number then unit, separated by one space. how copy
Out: 150 kPa
